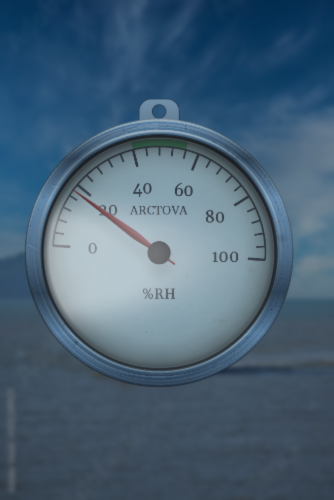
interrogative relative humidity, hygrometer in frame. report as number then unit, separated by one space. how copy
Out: 18 %
